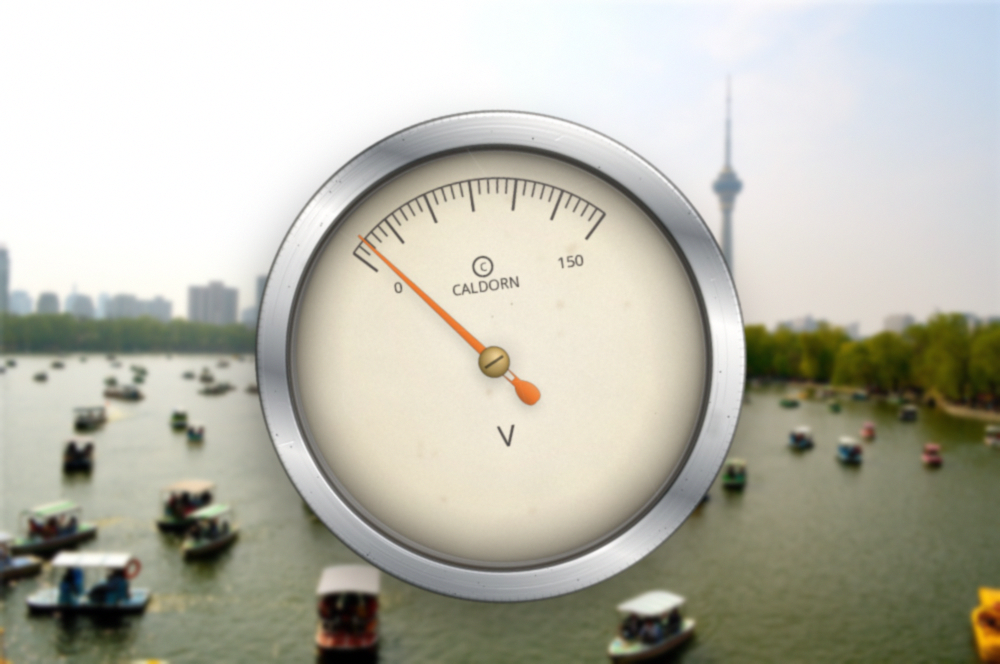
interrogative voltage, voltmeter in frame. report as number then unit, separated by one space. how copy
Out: 10 V
